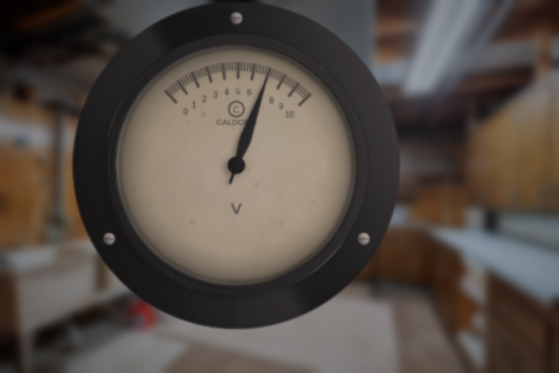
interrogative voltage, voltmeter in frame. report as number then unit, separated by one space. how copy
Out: 7 V
